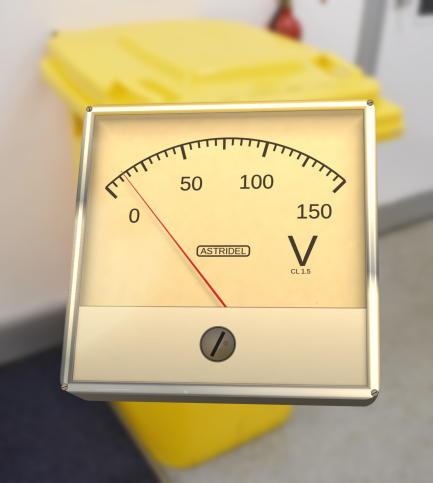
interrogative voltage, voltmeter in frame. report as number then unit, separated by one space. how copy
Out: 12.5 V
